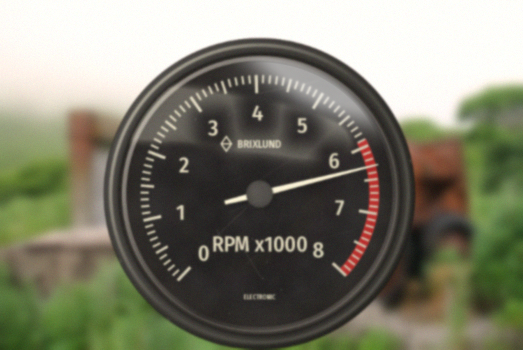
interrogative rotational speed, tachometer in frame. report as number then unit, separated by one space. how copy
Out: 6300 rpm
